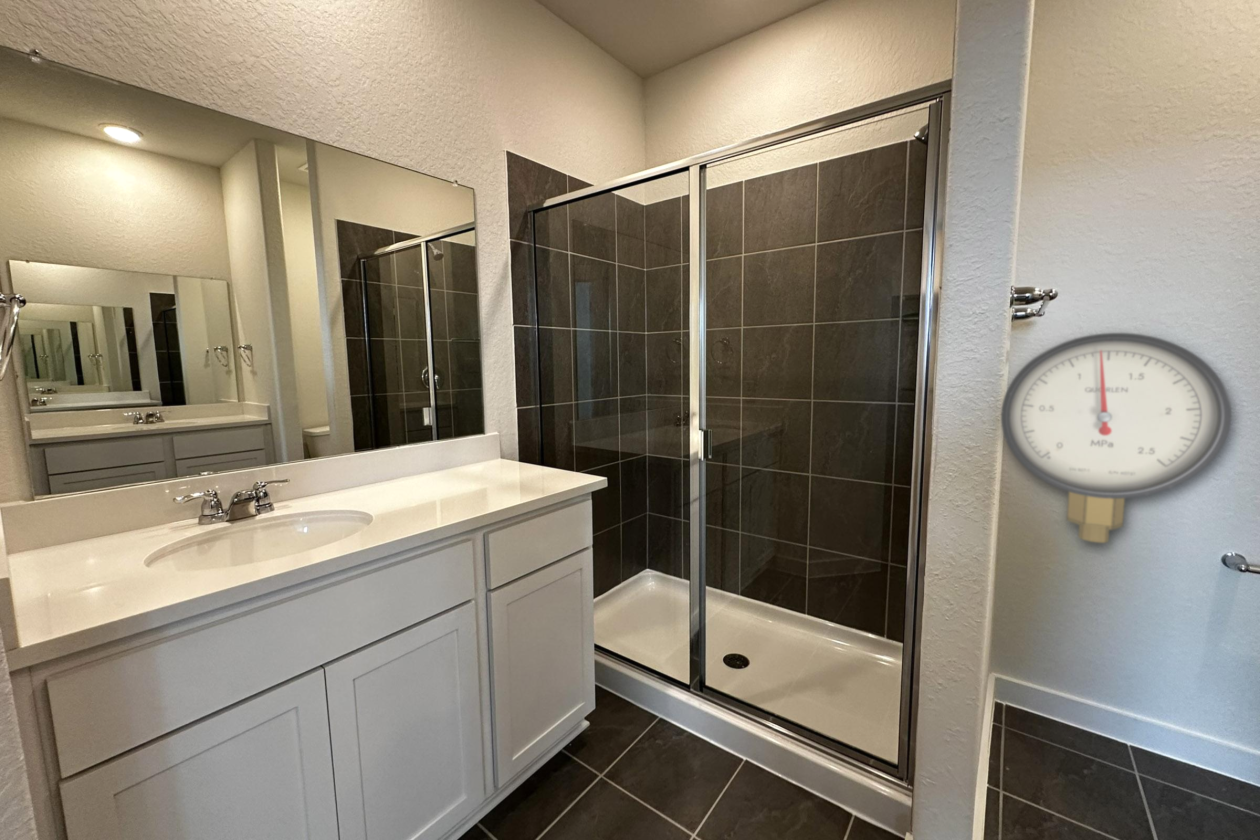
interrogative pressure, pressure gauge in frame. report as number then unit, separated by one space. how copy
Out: 1.2 MPa
